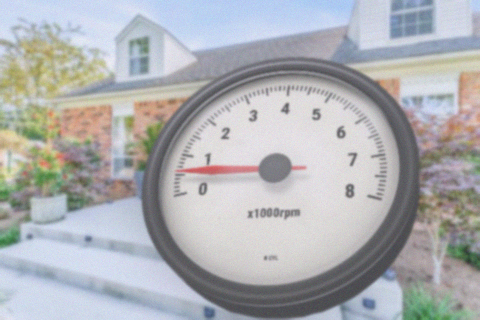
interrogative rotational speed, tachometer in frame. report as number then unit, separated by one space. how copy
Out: 500 rpm
